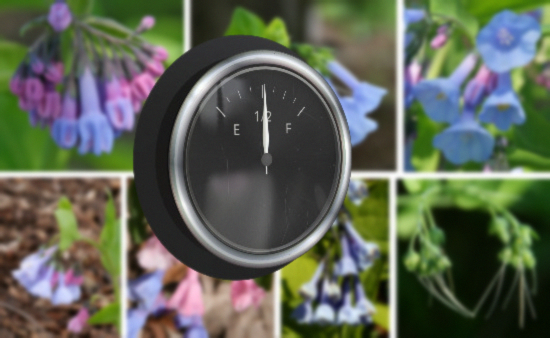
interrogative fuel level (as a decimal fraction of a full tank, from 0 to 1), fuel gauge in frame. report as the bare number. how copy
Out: 0.5
